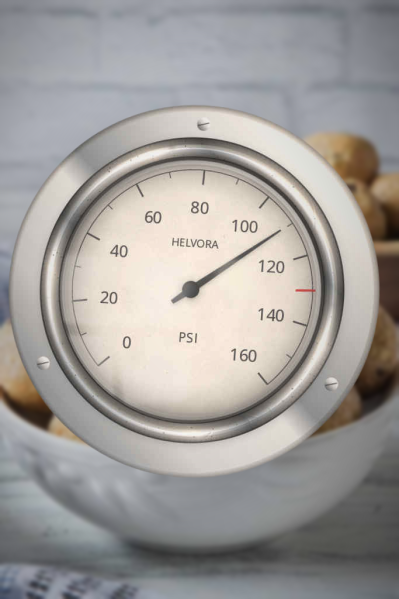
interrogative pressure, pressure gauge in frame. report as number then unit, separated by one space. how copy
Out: 110 psi
